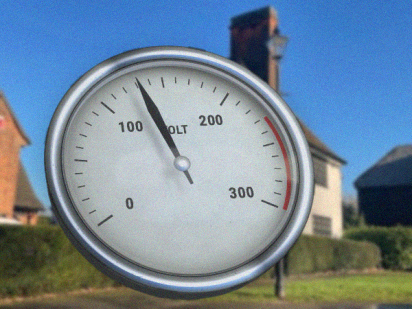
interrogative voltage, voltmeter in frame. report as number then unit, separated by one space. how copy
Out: 130 V
